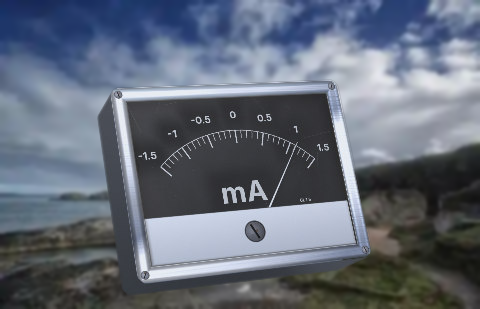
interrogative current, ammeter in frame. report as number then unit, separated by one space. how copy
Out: 1.1 mA
